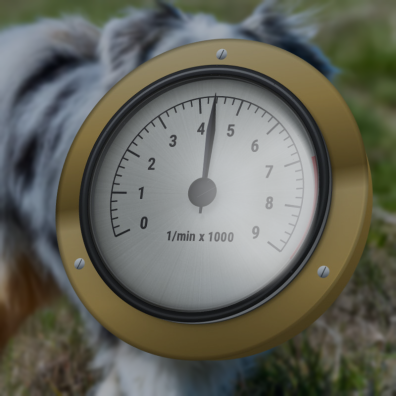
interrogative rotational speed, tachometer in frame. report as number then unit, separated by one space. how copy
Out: 4400 rpm
